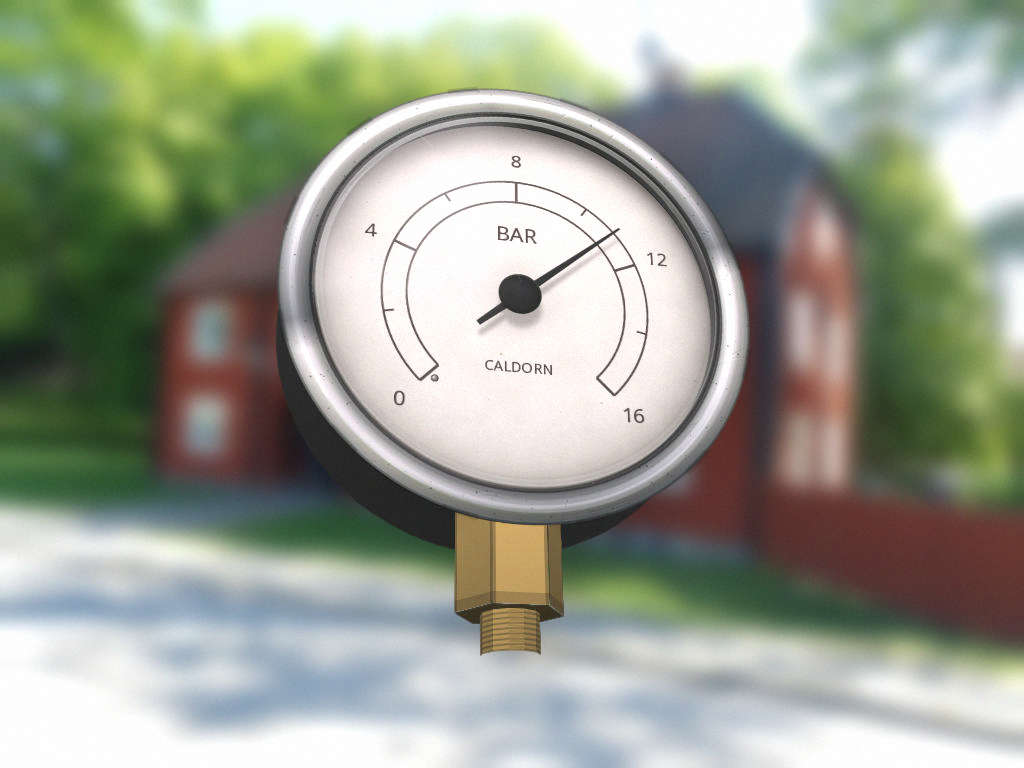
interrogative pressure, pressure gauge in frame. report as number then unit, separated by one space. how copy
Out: 11 bar
